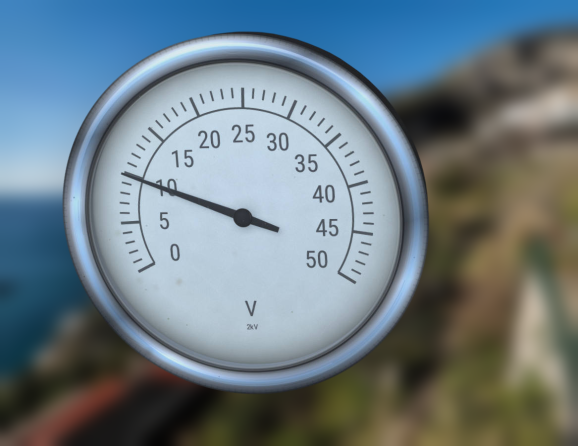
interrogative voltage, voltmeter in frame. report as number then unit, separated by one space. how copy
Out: 10 V
